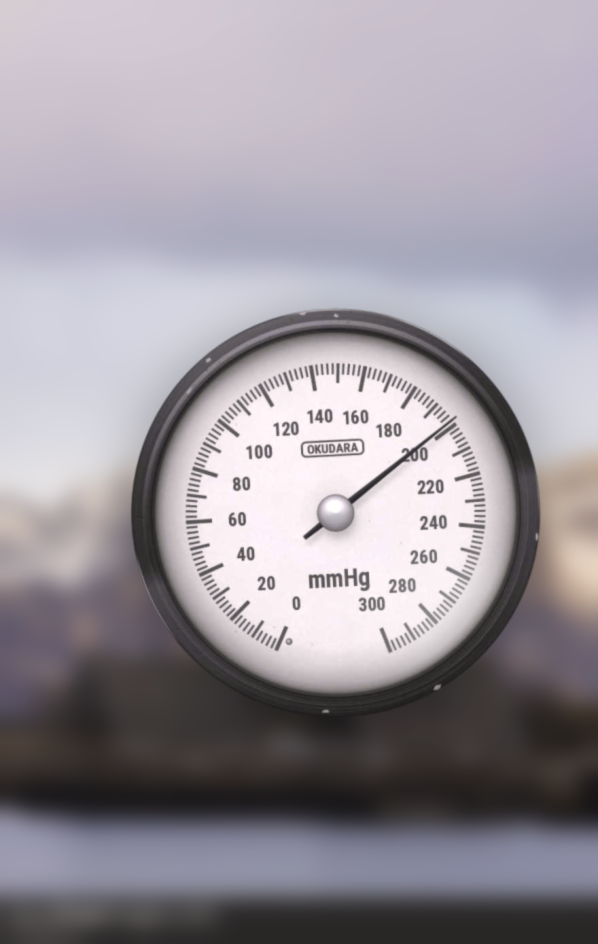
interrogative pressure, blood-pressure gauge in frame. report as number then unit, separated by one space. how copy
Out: 198 mmHg
